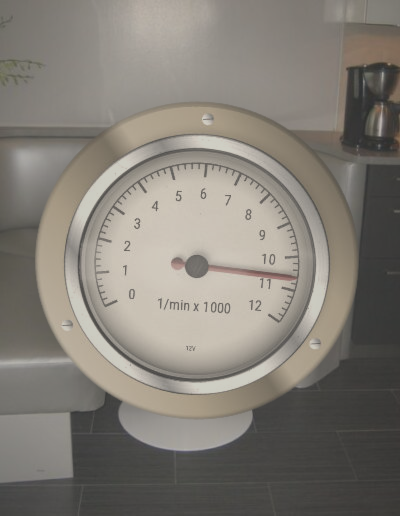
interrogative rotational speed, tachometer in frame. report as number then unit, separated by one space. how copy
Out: 10600 rpm
